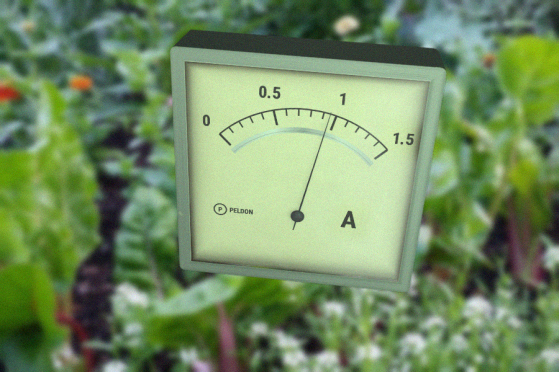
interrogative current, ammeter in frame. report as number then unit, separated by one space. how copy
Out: 0.95 A
